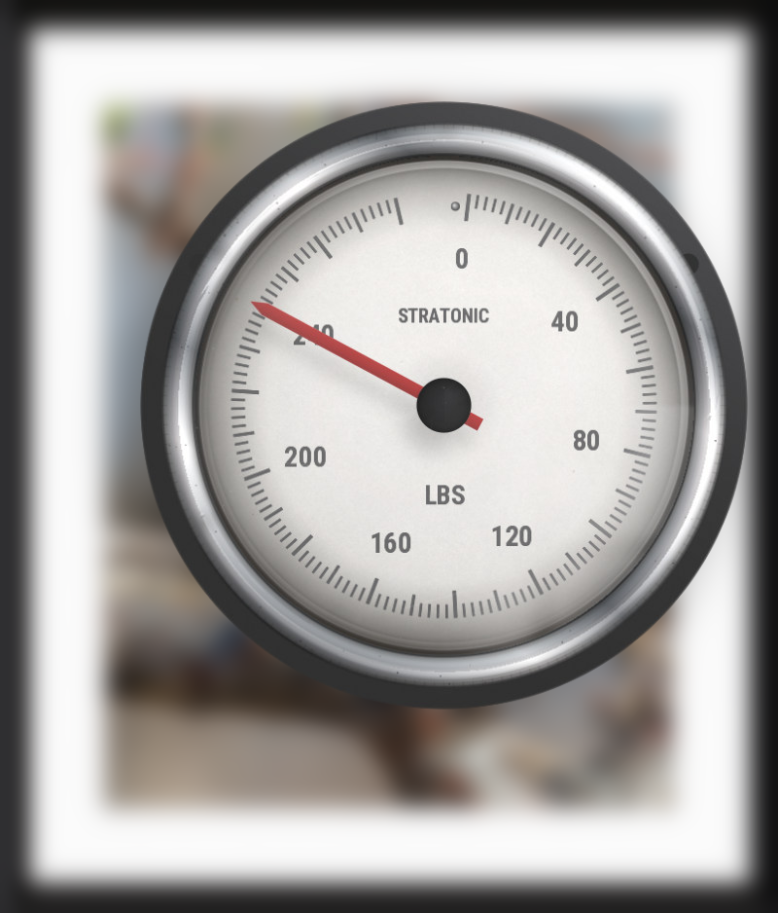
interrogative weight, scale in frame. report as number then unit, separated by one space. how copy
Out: 240 lb
